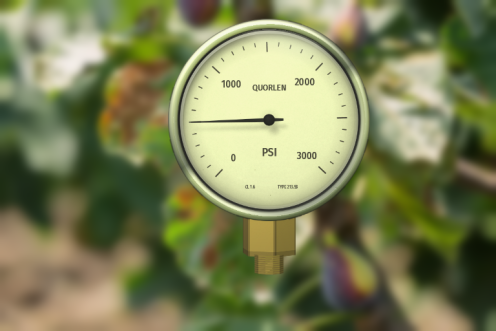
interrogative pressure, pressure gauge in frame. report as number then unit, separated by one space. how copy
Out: 500 psi
